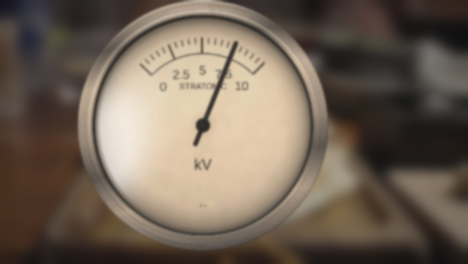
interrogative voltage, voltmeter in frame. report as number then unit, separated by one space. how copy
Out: 7.5 kV
